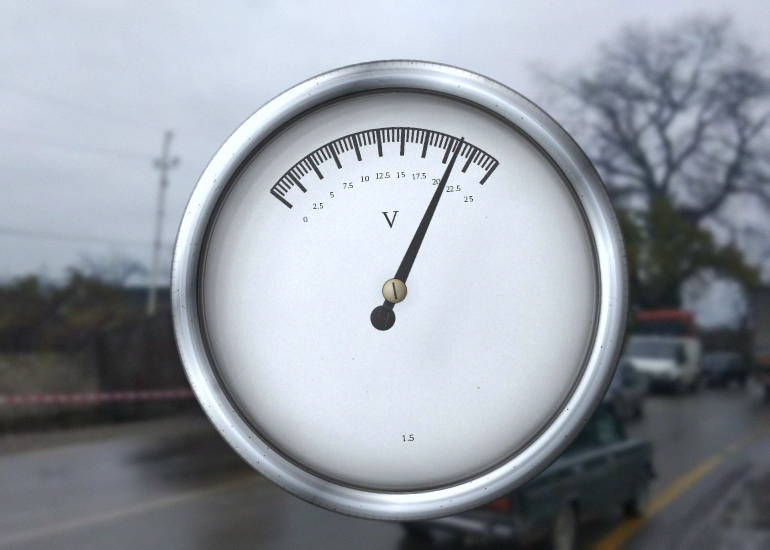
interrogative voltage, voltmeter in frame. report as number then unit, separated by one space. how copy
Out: 21 V
